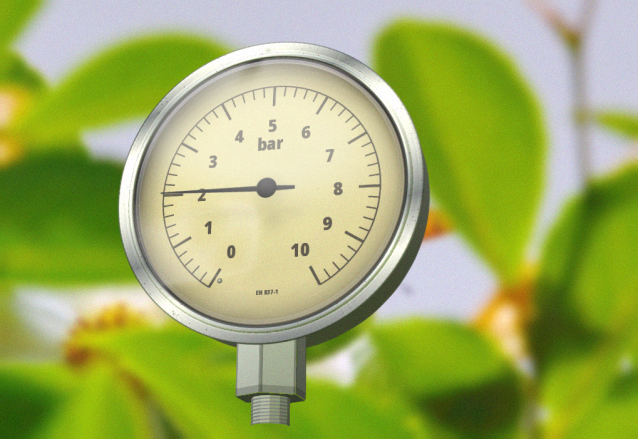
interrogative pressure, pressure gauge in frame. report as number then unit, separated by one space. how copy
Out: 2 bar
